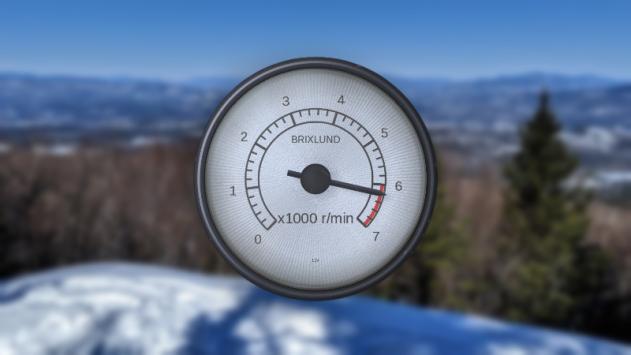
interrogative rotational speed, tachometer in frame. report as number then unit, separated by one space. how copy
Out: 6200 rpm
